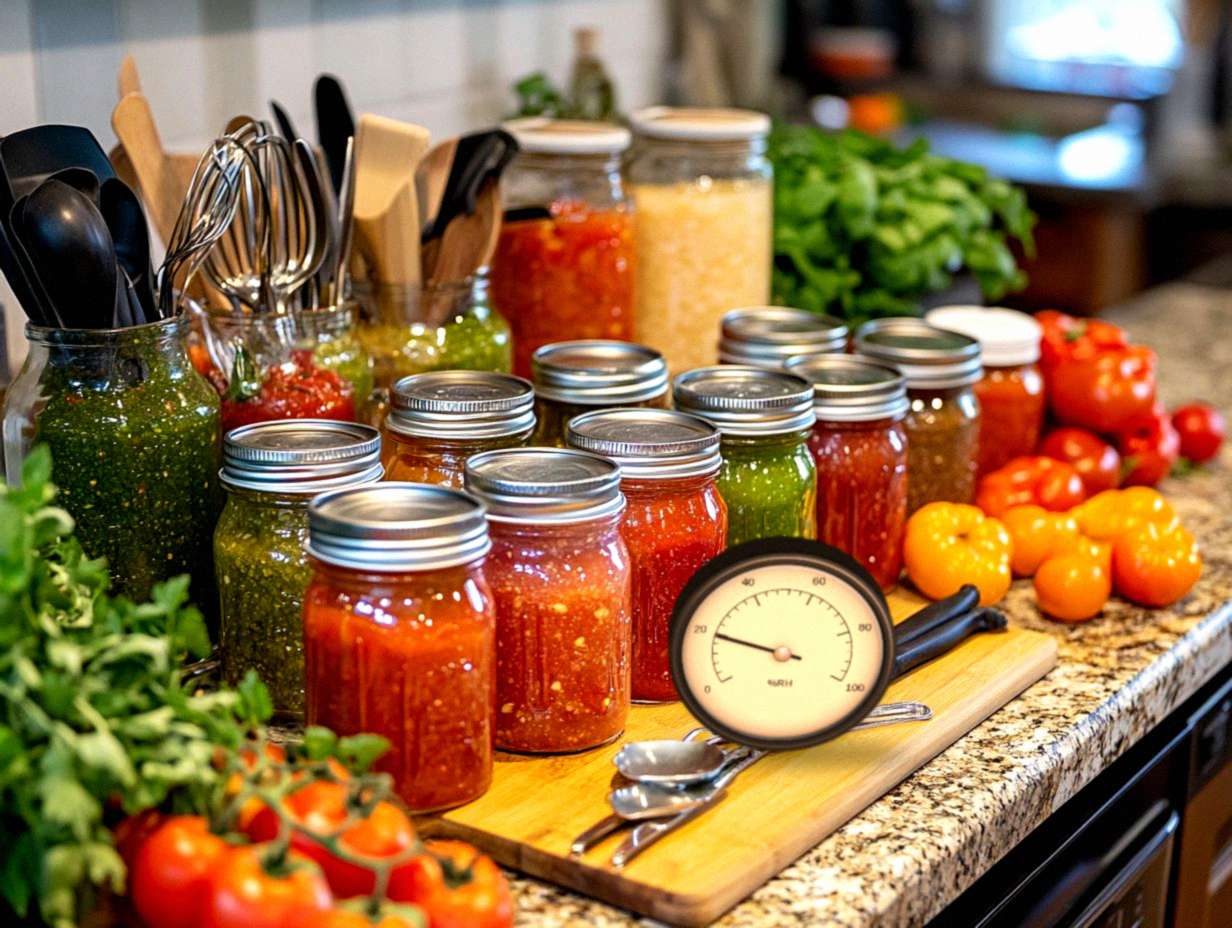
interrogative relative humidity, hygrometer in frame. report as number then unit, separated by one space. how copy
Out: 20 %
